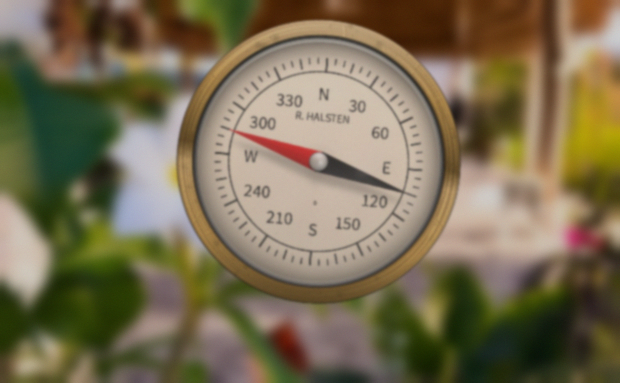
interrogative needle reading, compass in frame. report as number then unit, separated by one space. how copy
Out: 285 °
